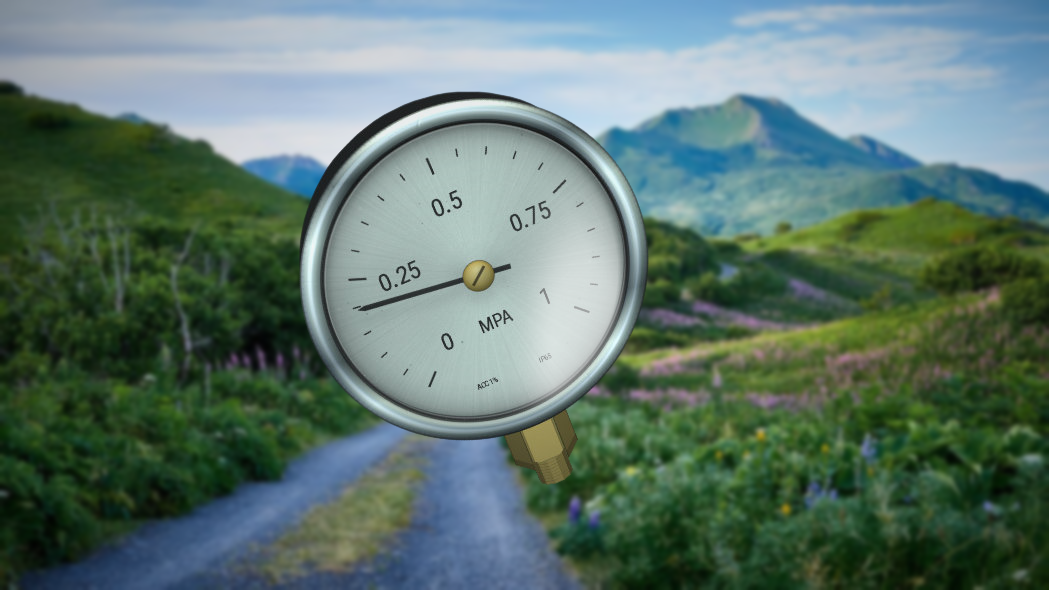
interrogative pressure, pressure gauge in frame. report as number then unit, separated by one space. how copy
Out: 0.2 MPa
